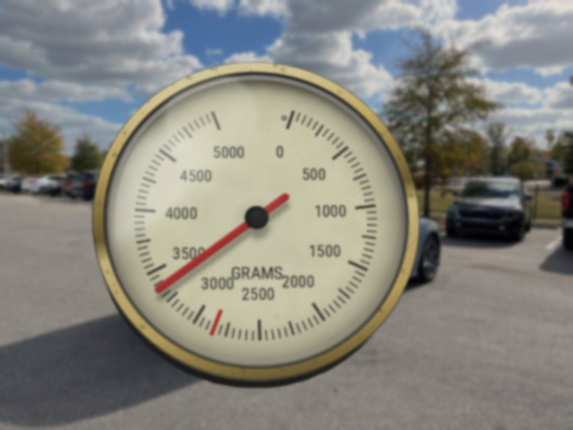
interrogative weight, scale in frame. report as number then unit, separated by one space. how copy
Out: 3350 g
